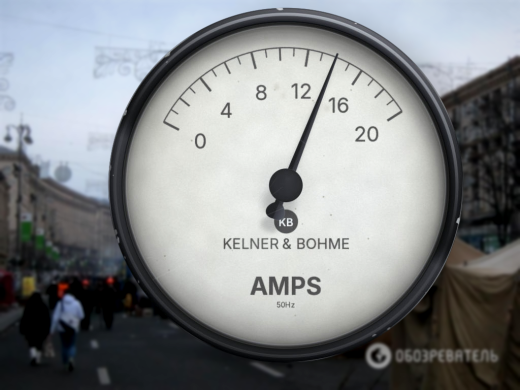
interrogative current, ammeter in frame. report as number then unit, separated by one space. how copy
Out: 14 A
